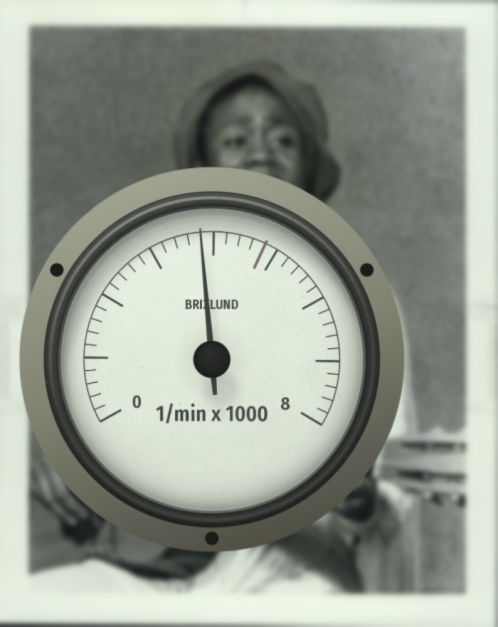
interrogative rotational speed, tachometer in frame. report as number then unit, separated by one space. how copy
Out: 3800 rpm
